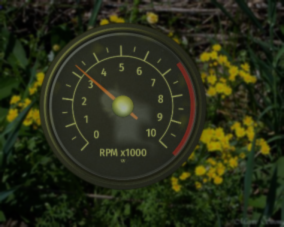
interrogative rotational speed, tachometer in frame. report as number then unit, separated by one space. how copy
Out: 3250 rpm
